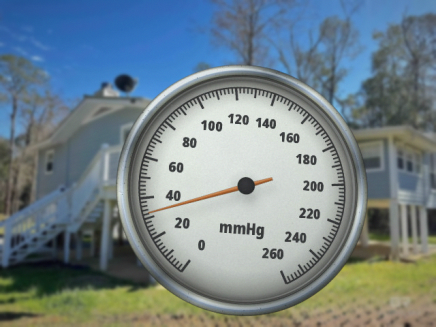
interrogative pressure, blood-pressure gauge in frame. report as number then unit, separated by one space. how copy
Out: 32 mmHg
